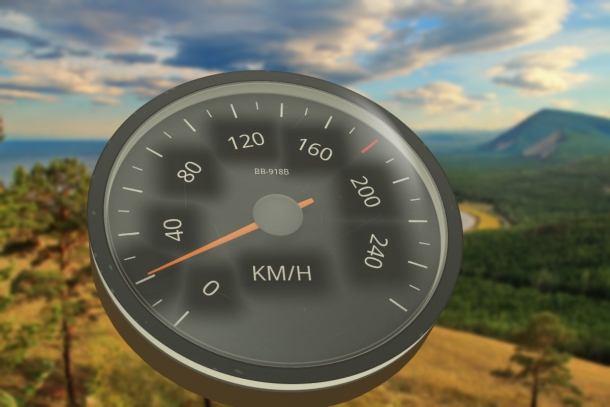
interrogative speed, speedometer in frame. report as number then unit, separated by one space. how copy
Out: 20 km/h
